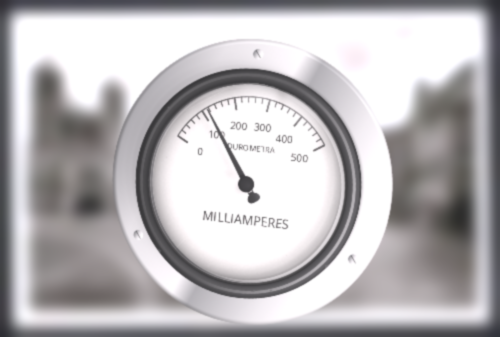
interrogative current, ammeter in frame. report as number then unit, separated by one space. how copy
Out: 120 mA
